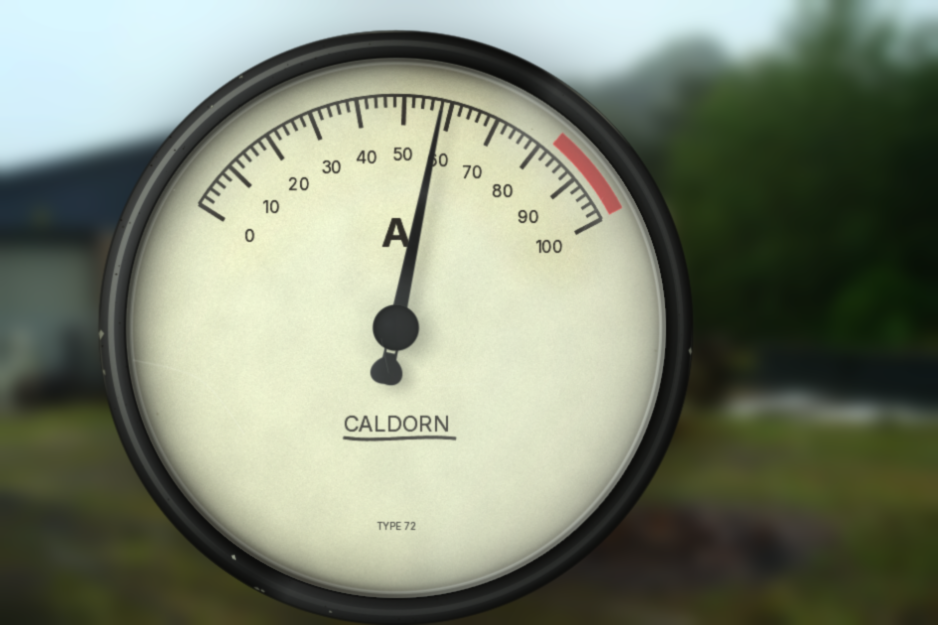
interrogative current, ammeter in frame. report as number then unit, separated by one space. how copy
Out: 58 A
